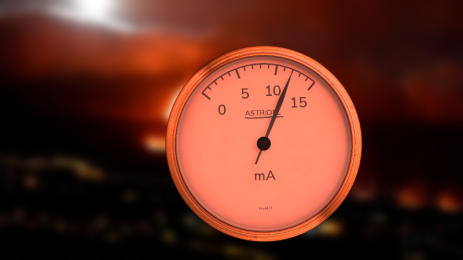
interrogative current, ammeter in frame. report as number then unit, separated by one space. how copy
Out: 12 mA
